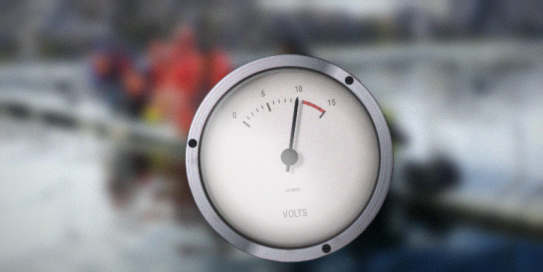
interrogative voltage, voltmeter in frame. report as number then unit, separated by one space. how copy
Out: 10 V
